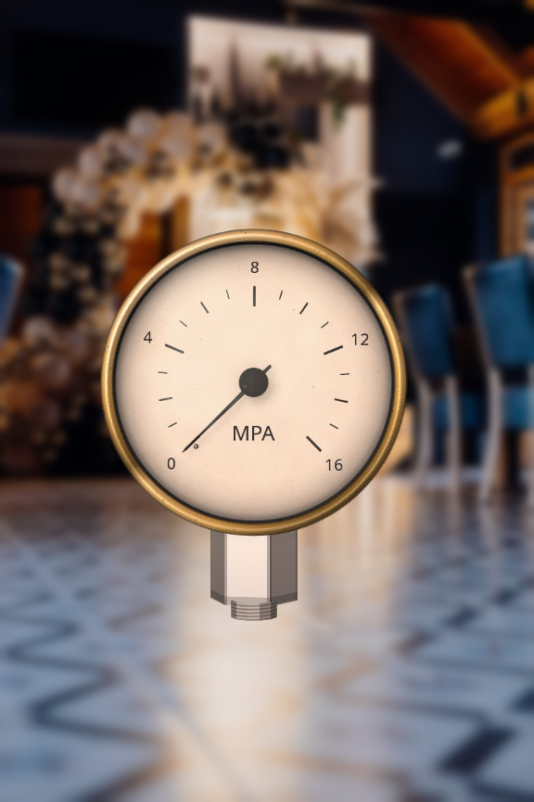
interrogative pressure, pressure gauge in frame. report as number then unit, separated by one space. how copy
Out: 0 MPa
